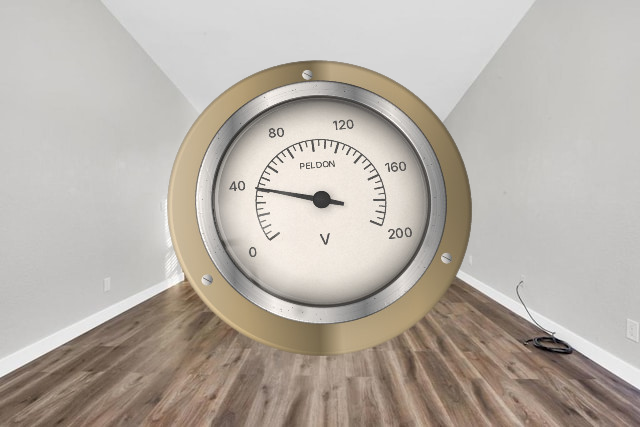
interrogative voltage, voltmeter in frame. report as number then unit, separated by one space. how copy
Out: 40 V
